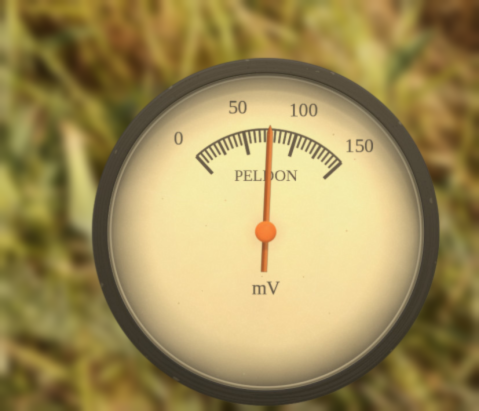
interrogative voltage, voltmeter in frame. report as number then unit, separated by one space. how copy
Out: 75 mV
